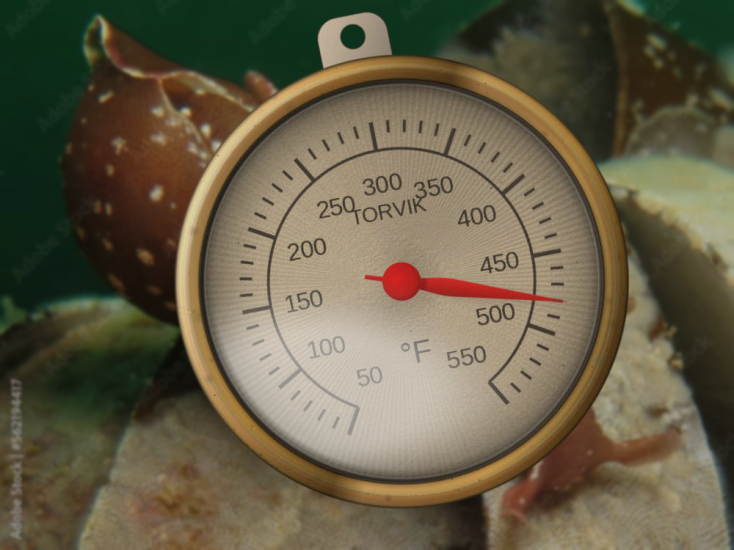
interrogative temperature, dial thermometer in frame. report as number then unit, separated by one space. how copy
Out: 480 °F
